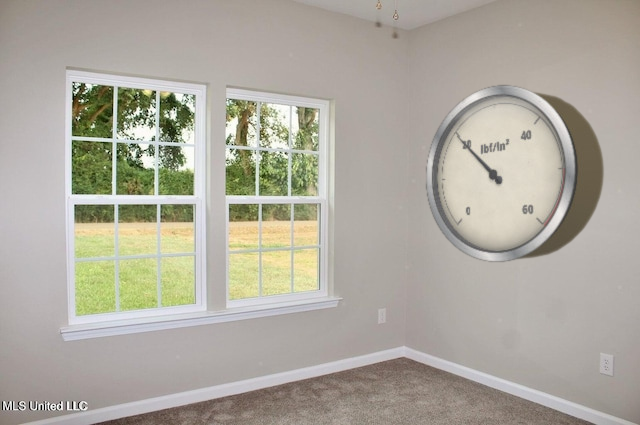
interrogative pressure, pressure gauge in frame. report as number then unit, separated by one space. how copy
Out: 20 psi
